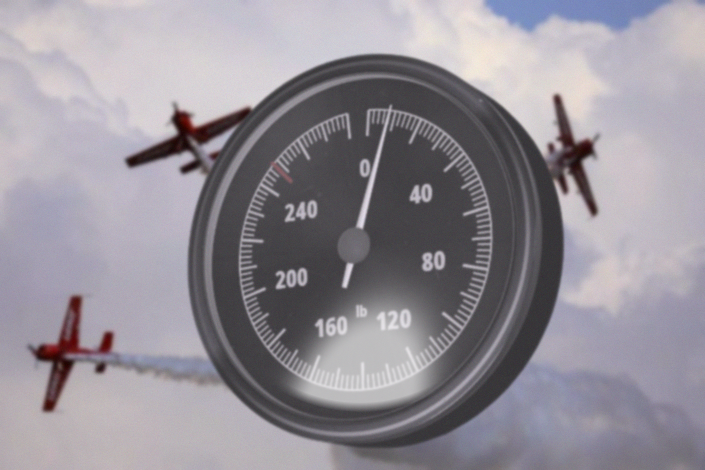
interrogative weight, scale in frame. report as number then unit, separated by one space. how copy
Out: 10 lb
